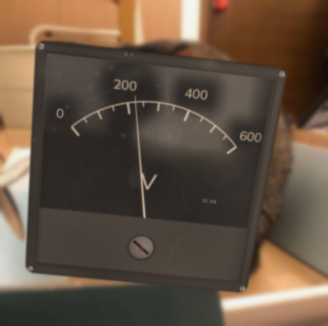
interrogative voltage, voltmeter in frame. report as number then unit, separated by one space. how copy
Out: 225 V
